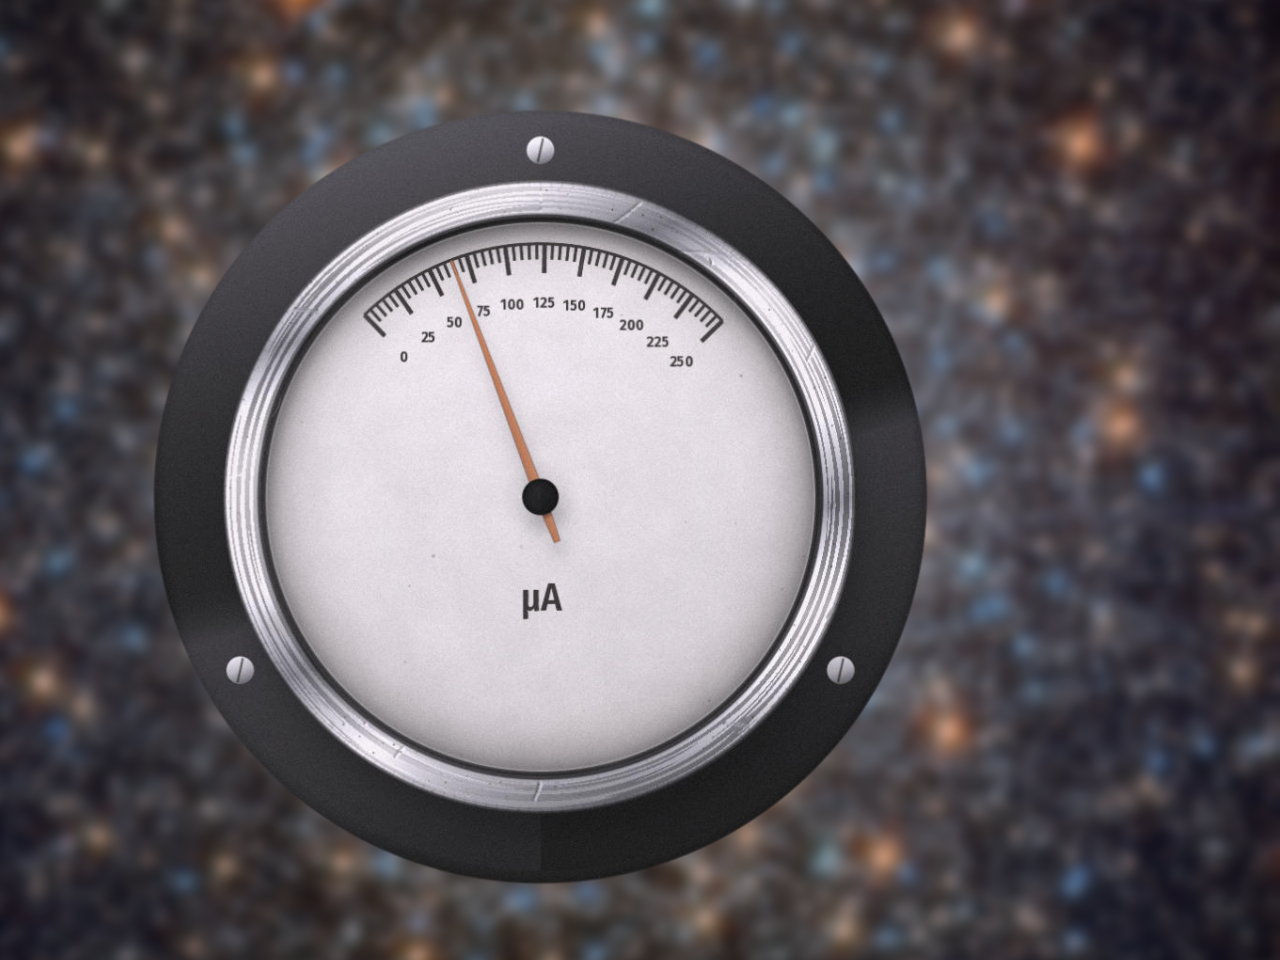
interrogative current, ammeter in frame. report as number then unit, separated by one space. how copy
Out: 65 µA
